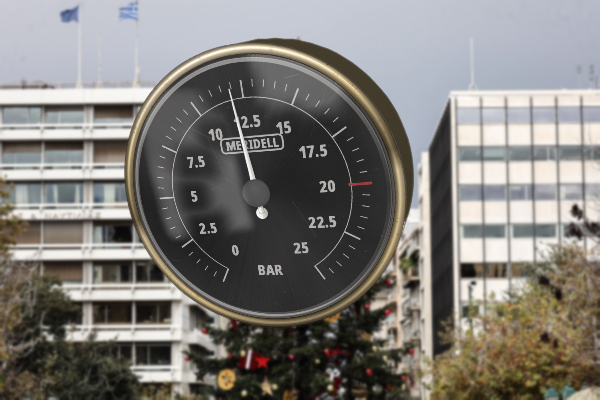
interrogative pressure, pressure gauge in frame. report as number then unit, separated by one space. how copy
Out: 12 bar
